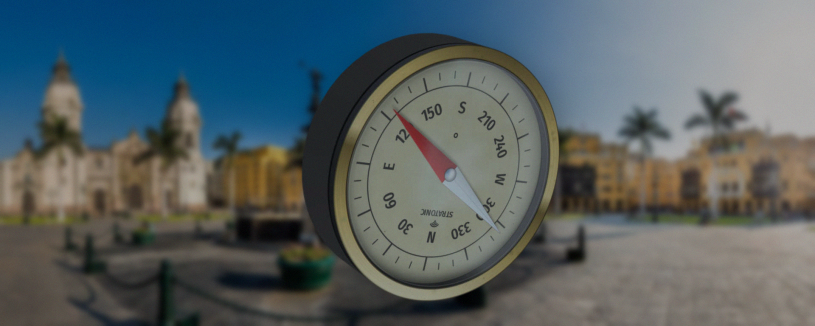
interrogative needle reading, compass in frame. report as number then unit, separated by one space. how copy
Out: 125 °
